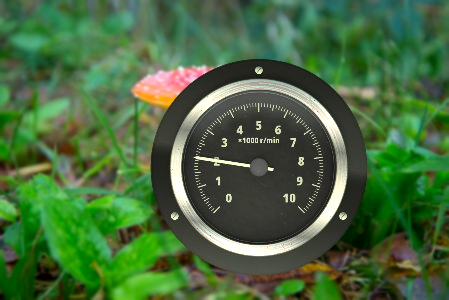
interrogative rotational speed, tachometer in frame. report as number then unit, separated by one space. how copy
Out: 2000 rpm
